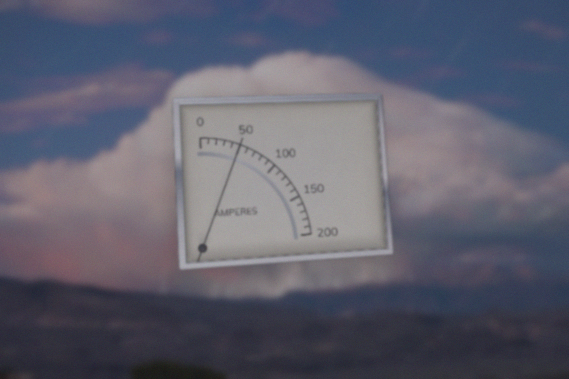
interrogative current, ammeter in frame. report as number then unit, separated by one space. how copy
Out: 50 A
